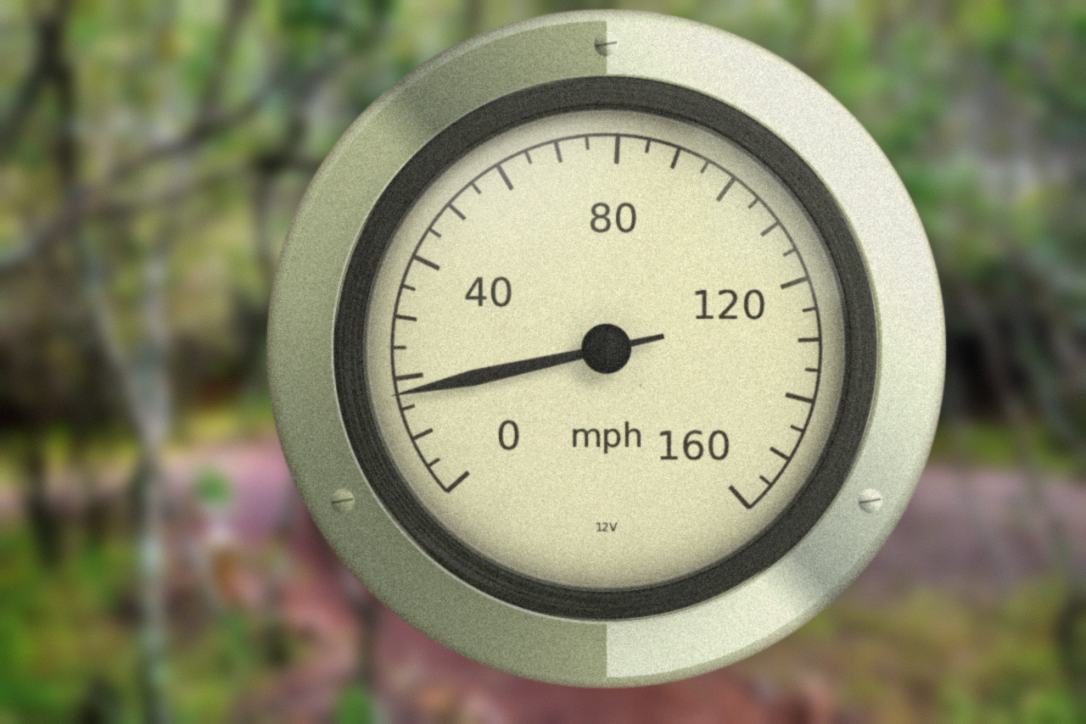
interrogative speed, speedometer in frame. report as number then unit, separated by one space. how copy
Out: 17.5 mph
